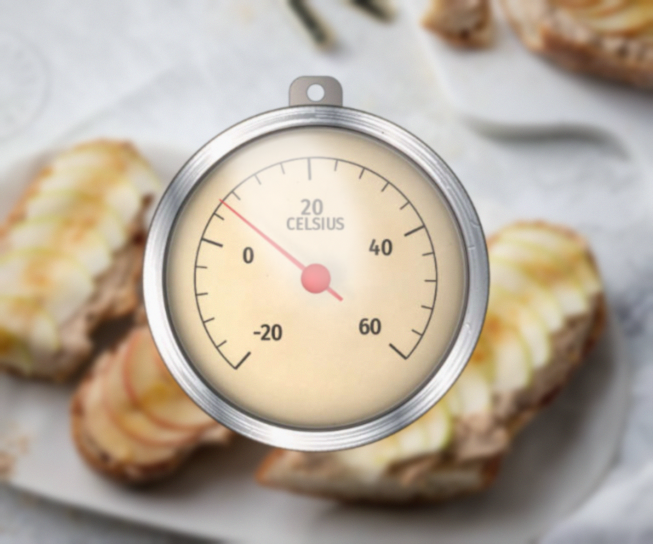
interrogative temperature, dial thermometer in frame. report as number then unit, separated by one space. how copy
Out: 6 °C
